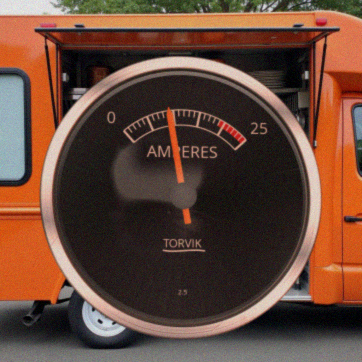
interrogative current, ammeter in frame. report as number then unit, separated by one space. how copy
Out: 9 A
